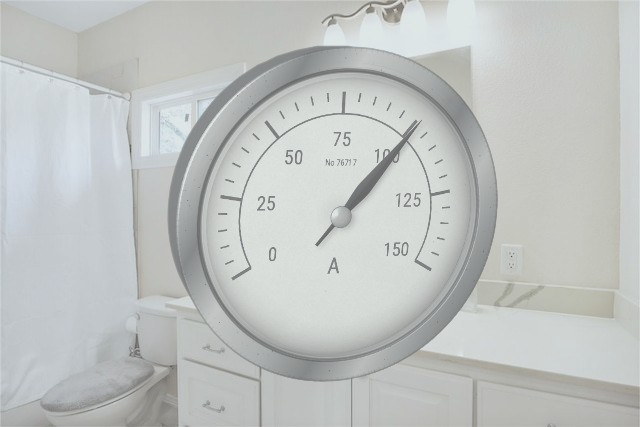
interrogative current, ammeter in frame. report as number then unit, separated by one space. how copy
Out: 100 A
